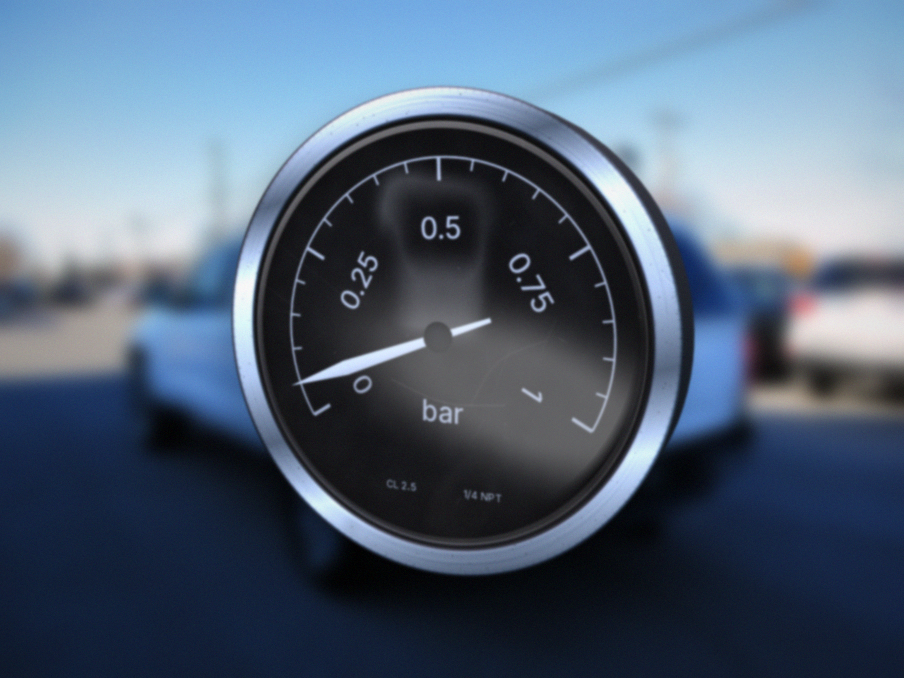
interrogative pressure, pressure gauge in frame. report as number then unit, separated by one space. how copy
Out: 0.05 bar
